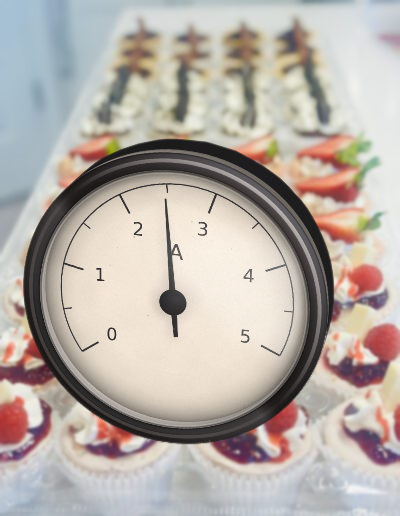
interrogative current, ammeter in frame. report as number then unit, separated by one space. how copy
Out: 2.5 A
